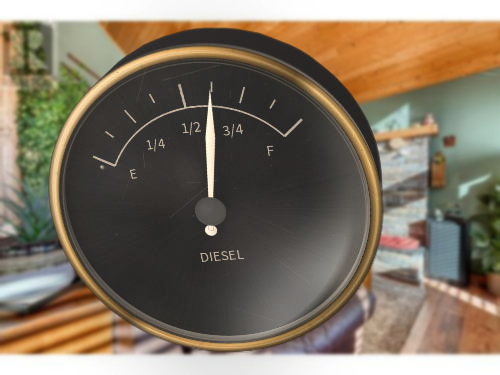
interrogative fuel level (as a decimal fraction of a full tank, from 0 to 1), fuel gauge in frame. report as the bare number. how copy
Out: 0.625
